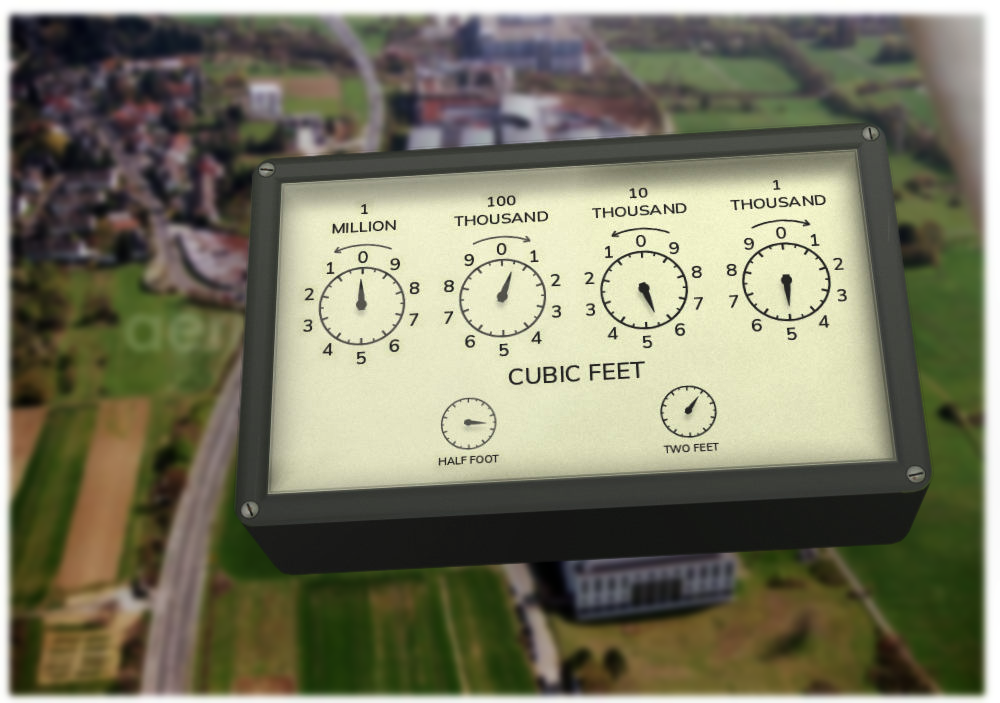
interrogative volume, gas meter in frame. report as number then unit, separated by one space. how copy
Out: 5500 ft³
